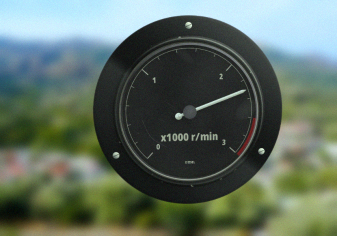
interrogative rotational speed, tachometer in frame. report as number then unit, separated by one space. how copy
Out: 2300 rpm
